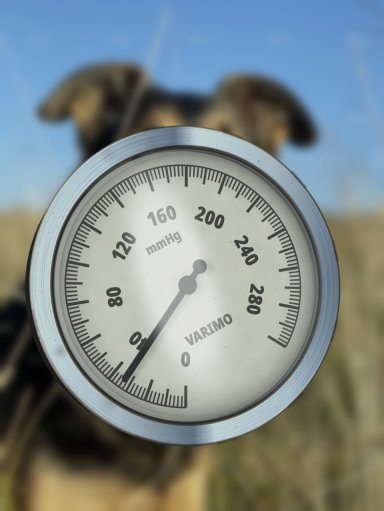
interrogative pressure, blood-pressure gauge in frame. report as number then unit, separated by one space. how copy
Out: 34 mmHg
